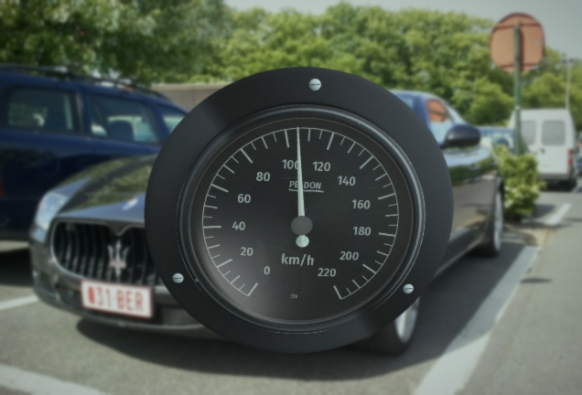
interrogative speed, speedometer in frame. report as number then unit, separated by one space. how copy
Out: 105 km/h
